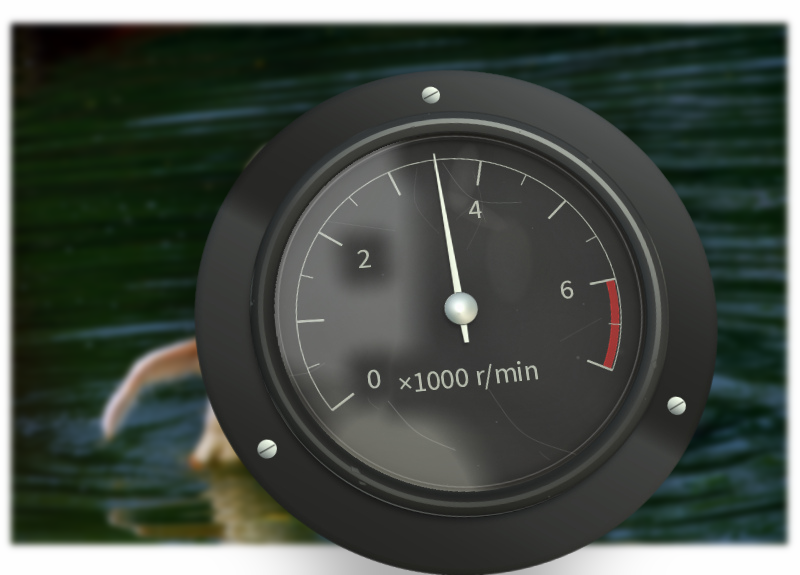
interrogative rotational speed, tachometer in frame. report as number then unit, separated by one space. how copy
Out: 3500 rpm
